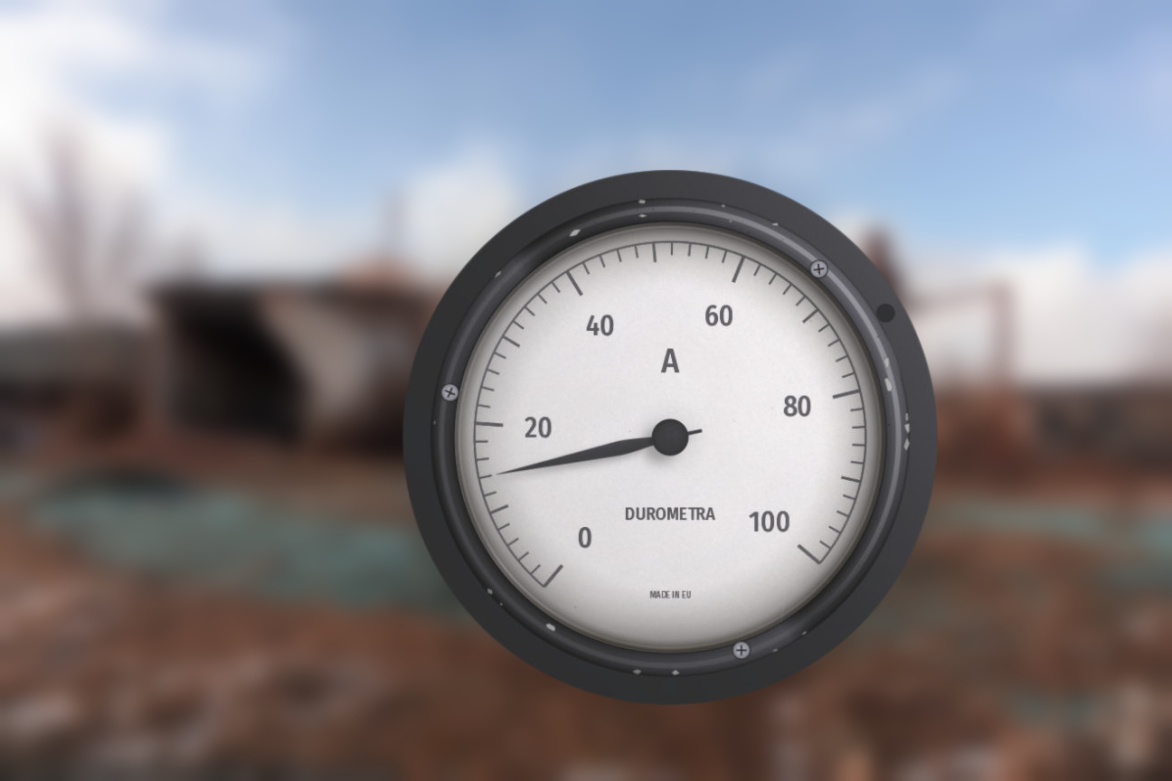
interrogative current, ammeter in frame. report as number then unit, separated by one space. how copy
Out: 14 A
